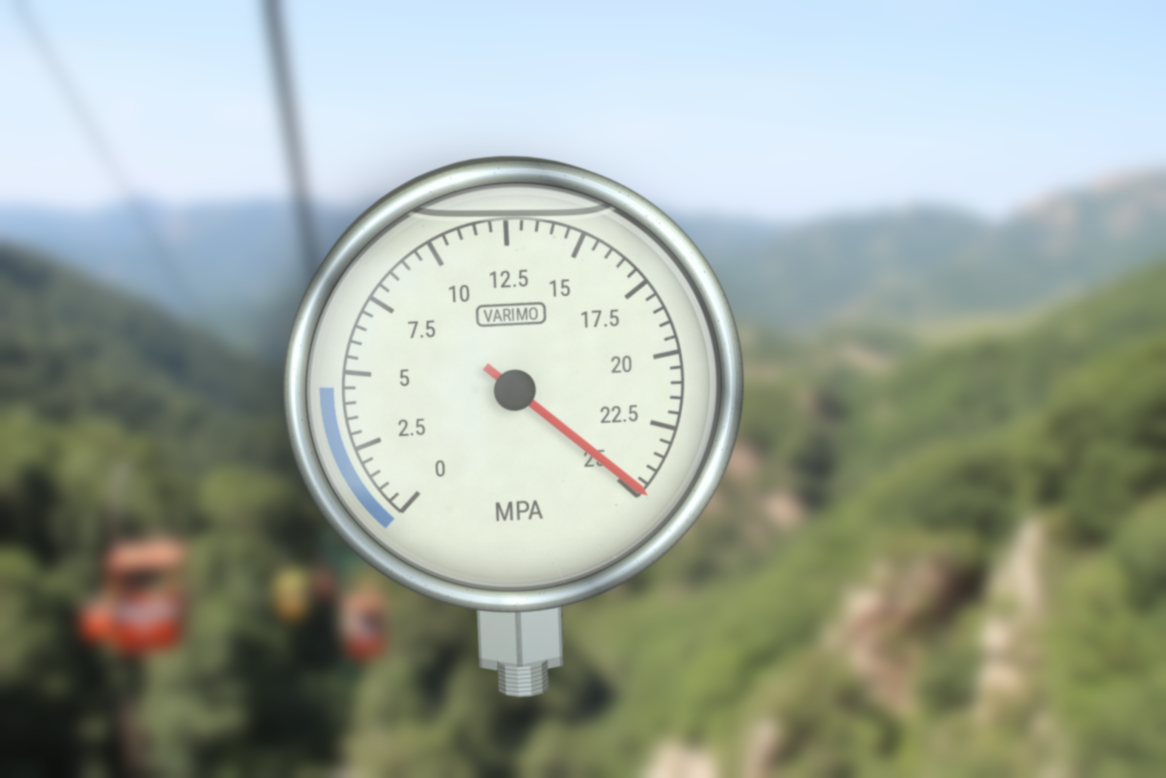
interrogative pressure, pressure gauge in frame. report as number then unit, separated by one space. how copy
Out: 24.75 MPa
